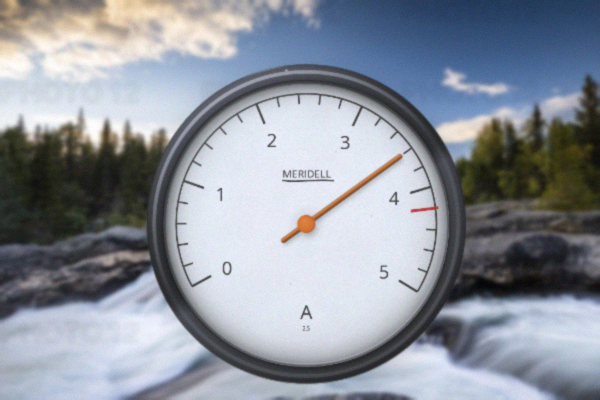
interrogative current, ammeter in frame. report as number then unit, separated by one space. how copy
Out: 3.6 A
